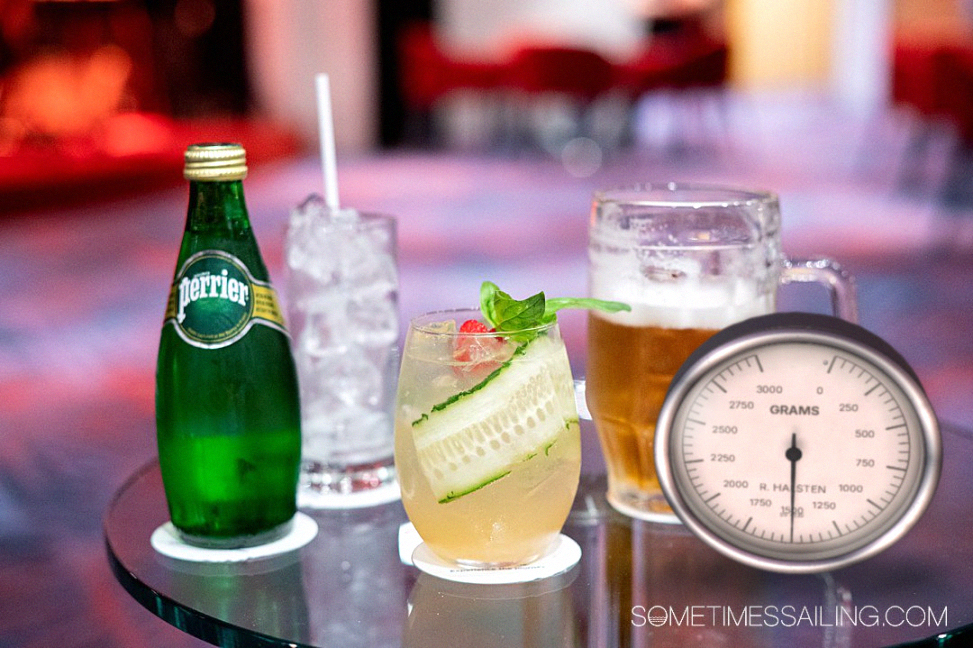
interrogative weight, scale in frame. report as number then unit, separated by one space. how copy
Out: 1500 g
